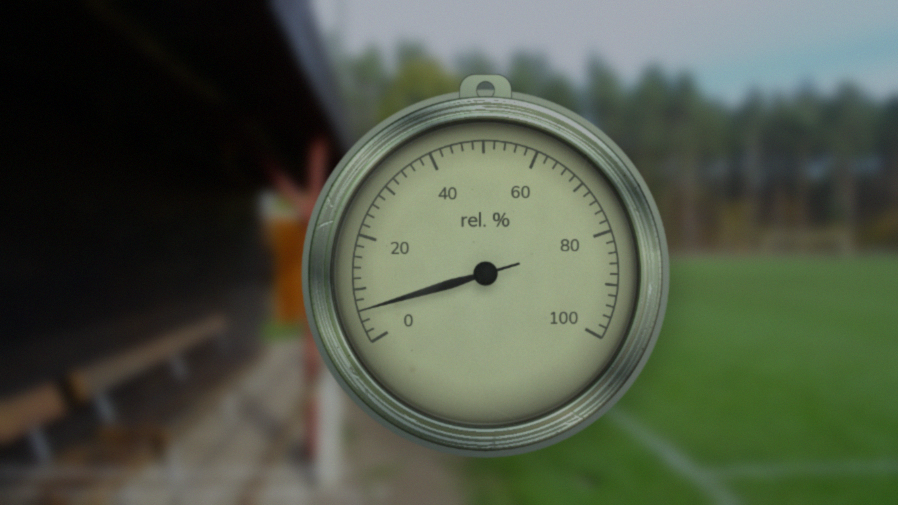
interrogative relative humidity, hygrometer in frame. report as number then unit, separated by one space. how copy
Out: 6 %
